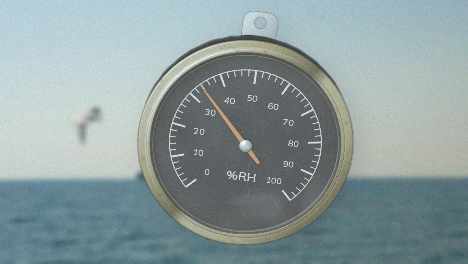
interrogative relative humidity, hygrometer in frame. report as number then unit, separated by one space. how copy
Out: 34 %
